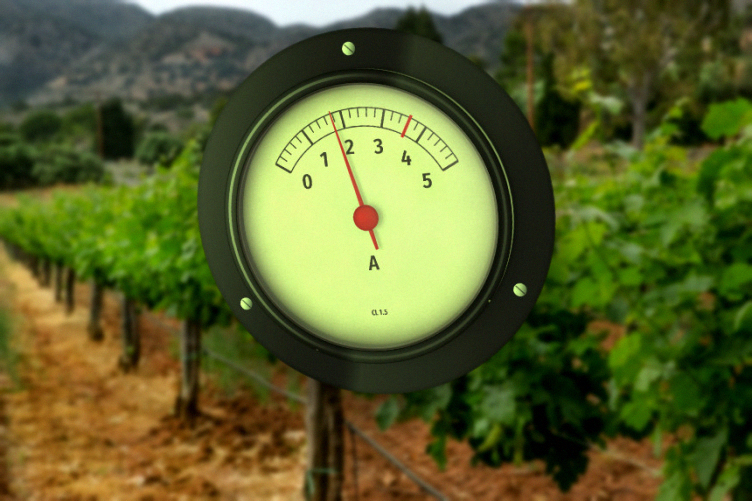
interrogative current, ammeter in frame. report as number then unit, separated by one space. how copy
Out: 1.8 A
